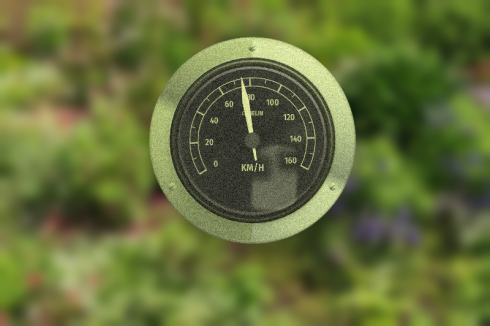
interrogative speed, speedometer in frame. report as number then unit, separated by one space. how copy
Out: 75 km/h
